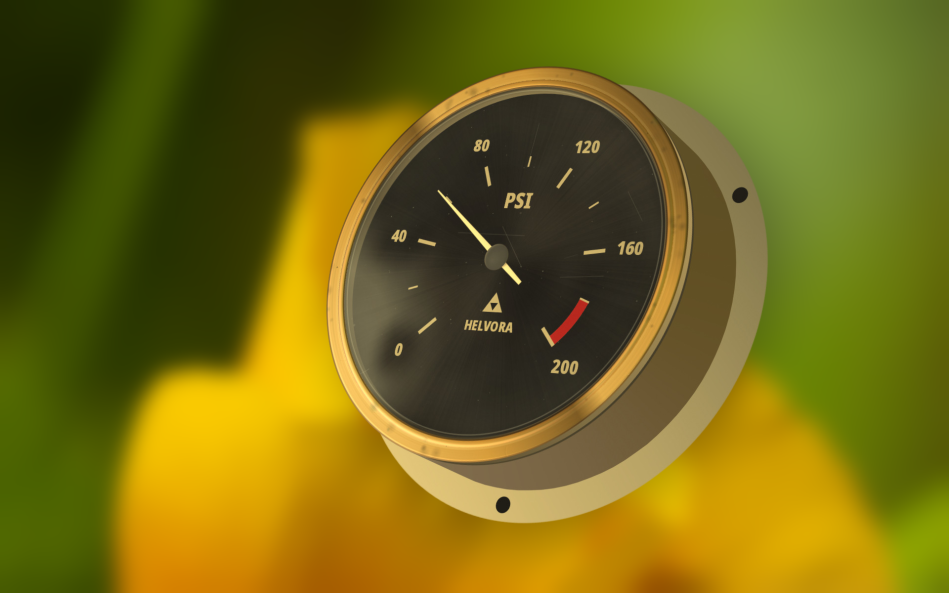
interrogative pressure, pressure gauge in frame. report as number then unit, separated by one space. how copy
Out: 60 psi
